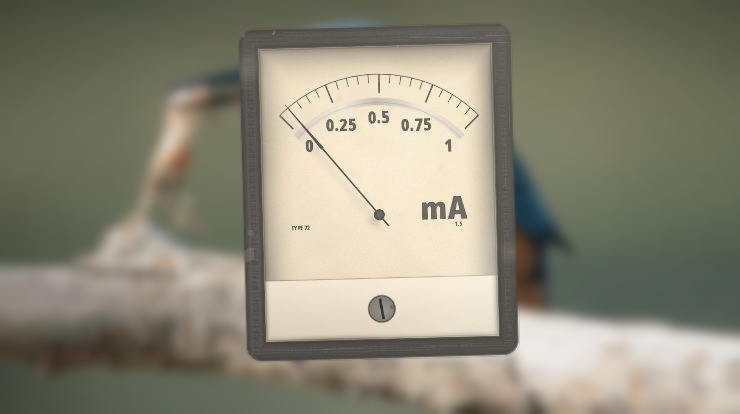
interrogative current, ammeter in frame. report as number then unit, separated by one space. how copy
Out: 0.05 mA
